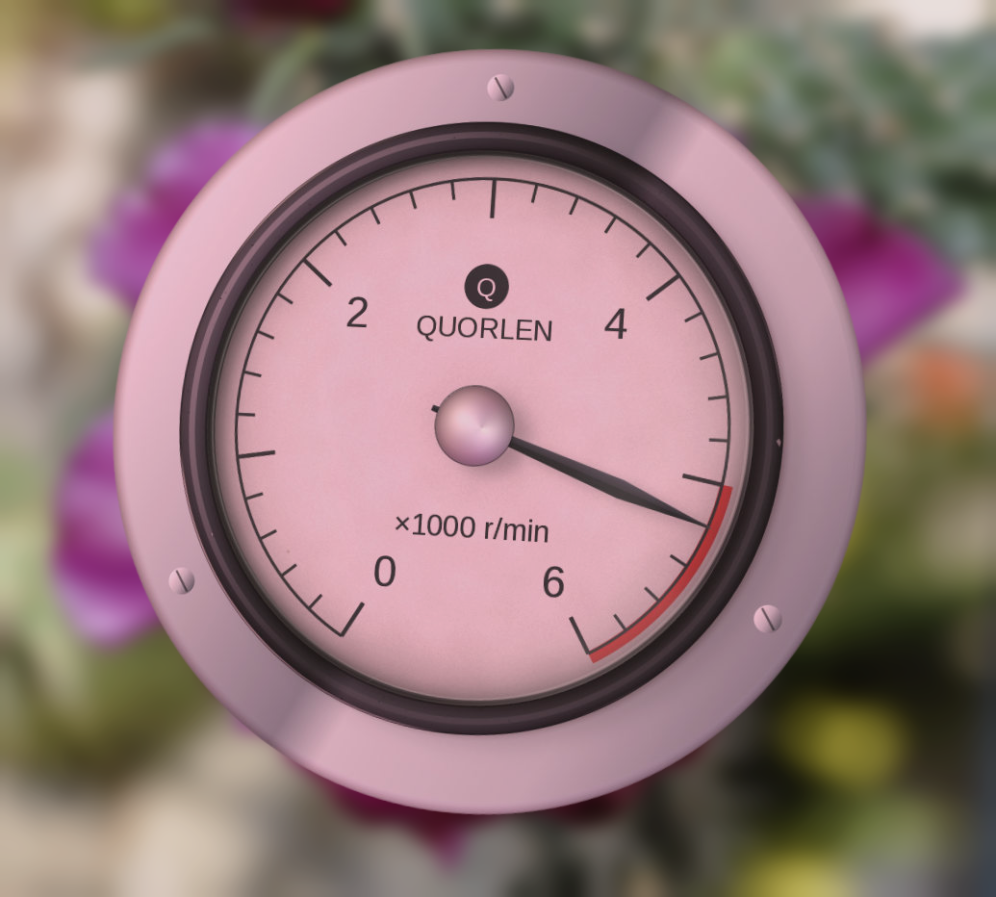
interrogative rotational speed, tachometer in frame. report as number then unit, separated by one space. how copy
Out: 5200 rpm
